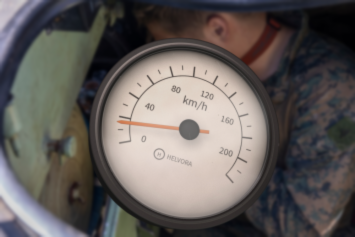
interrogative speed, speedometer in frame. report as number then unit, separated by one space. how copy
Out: 15 km/h
